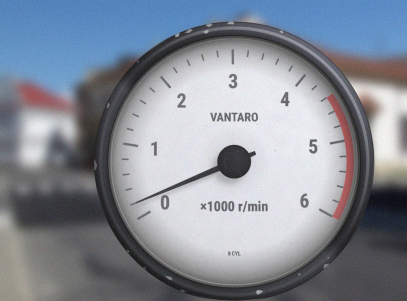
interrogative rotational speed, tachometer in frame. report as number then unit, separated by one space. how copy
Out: 200 rpm
